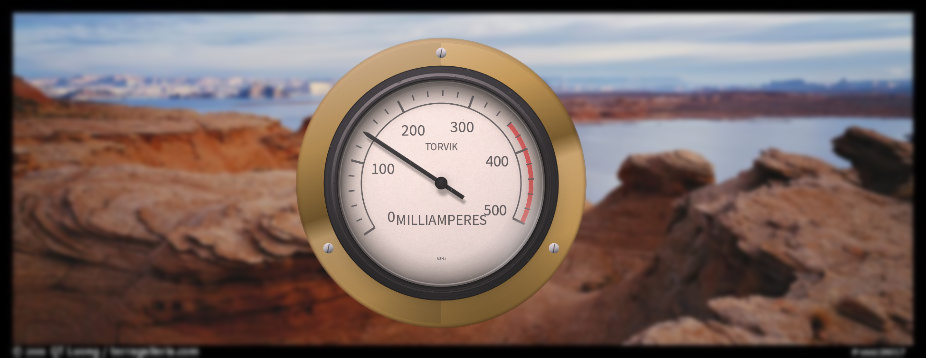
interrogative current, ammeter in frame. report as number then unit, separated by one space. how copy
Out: 140 mA
